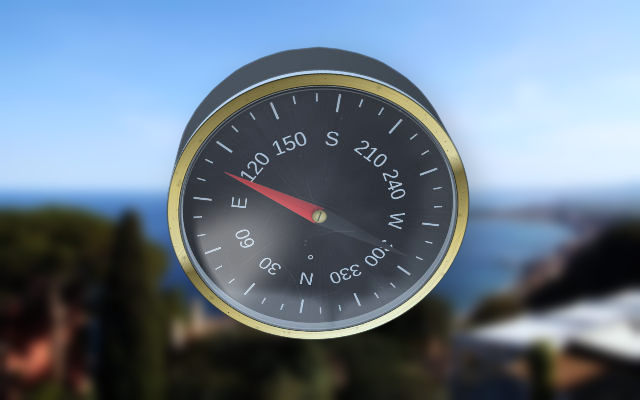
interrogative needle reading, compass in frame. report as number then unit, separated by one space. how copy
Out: 110 °
